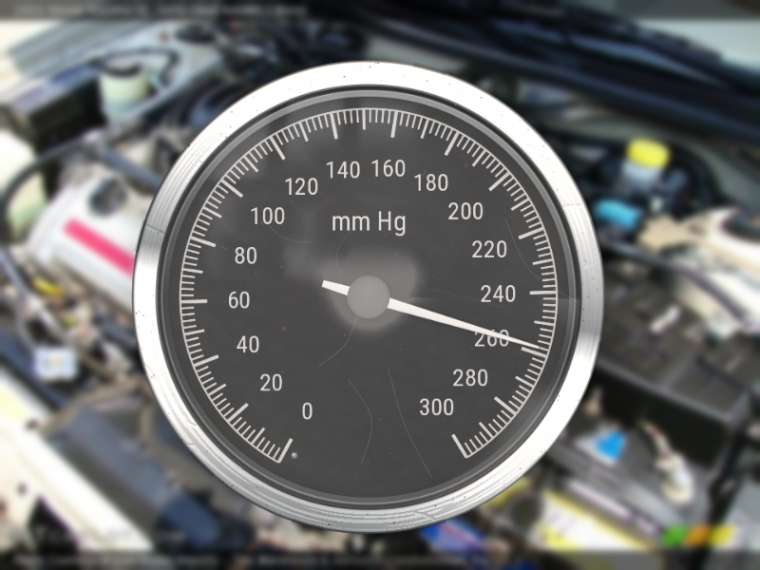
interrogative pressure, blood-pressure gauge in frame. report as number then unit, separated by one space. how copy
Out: 258 mmHg
